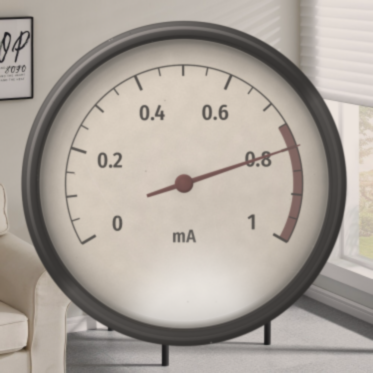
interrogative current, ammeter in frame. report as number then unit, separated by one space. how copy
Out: 0.8 mA
